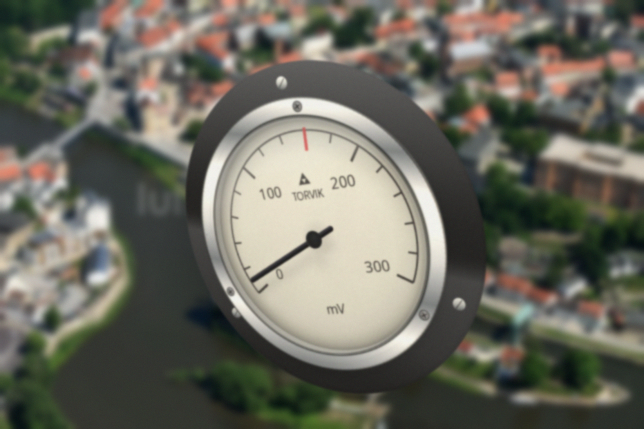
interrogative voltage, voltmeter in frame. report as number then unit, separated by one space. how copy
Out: 10 mV
